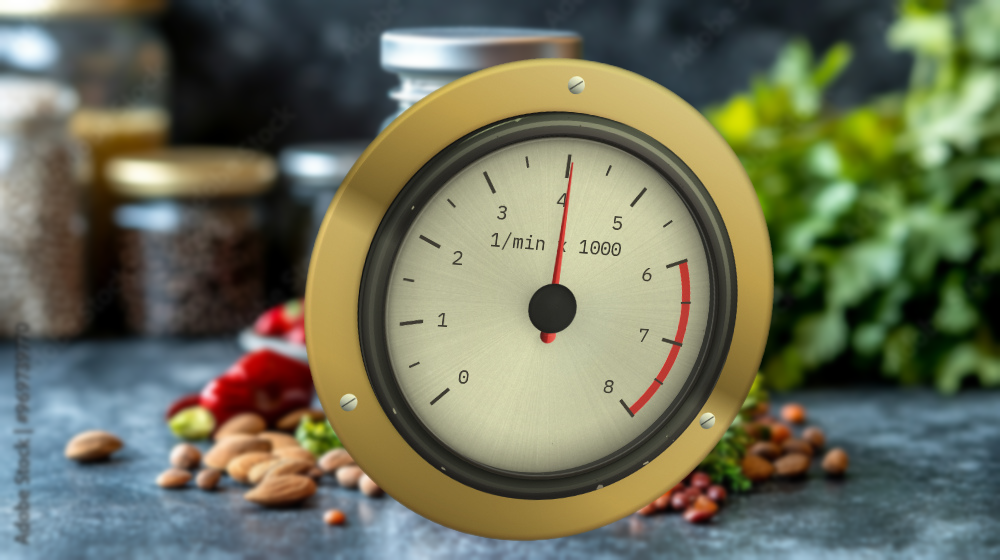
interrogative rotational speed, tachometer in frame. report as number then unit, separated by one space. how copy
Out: 4000 rpm
